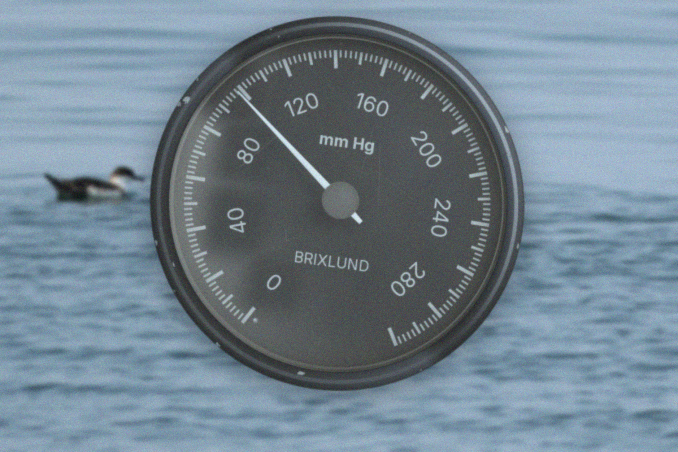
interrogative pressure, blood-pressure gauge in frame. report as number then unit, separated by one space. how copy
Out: 98 mmHg
